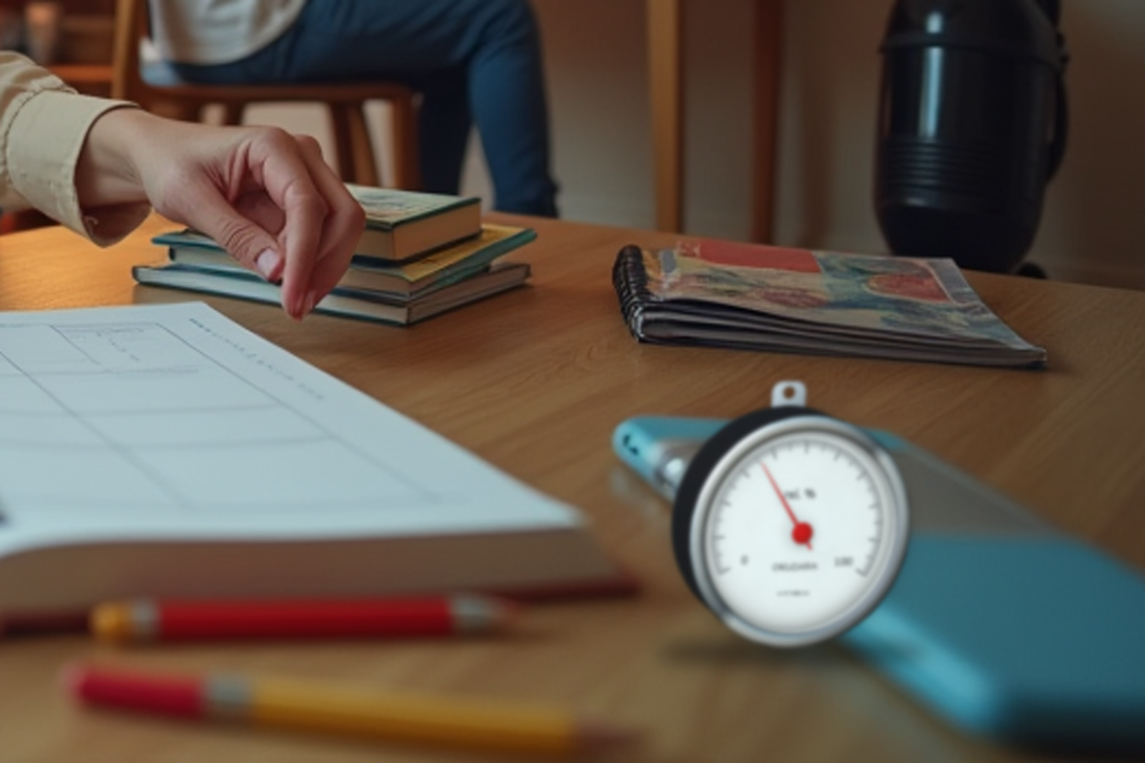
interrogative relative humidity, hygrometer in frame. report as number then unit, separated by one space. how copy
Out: 35 %
